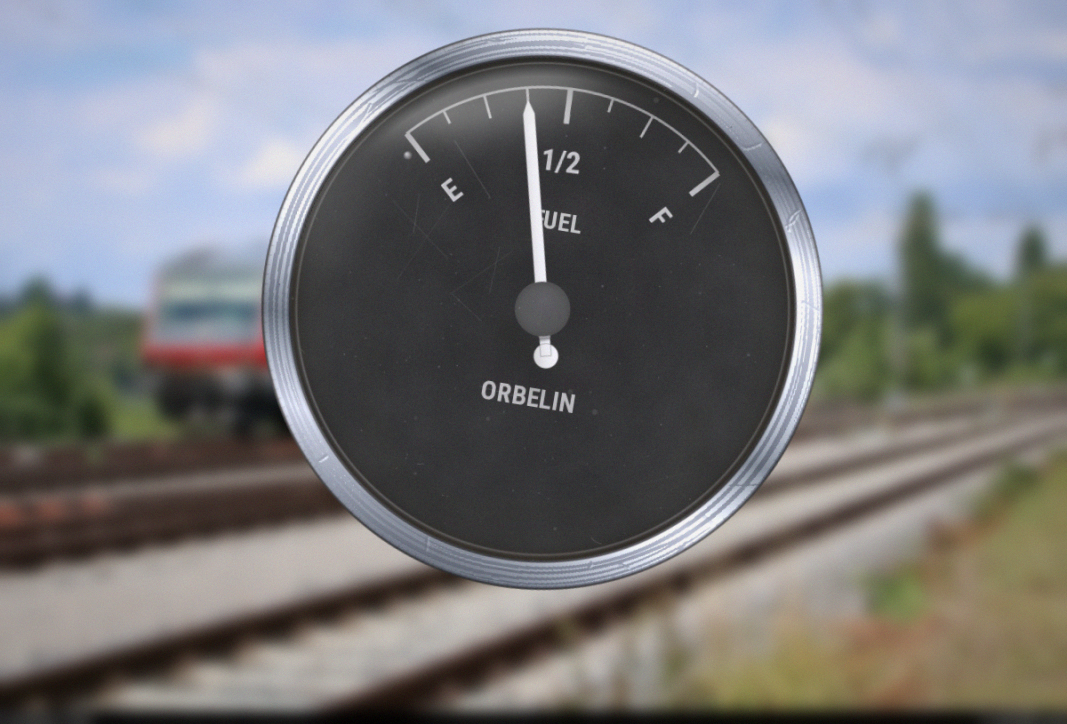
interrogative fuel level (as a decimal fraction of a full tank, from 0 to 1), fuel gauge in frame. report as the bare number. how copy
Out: 0.375
